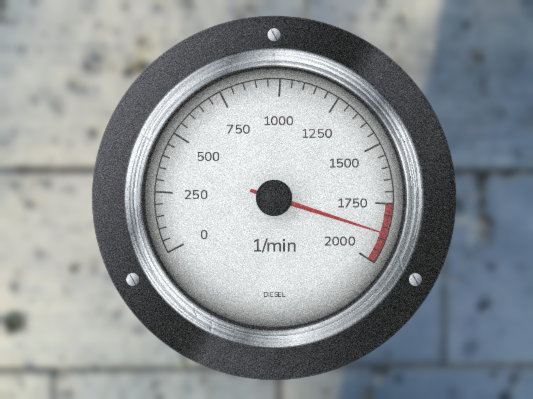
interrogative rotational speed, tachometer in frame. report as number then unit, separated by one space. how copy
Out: 1875 rpm
